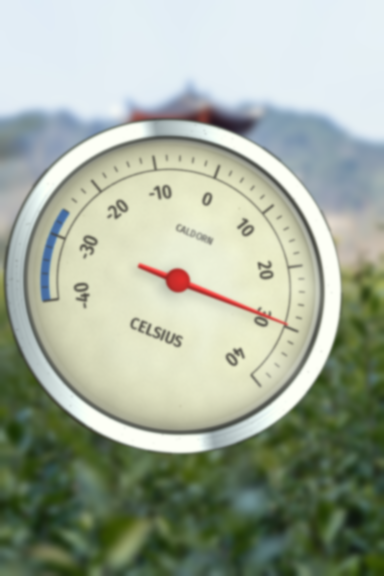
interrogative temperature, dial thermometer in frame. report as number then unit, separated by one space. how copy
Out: 30 °C
